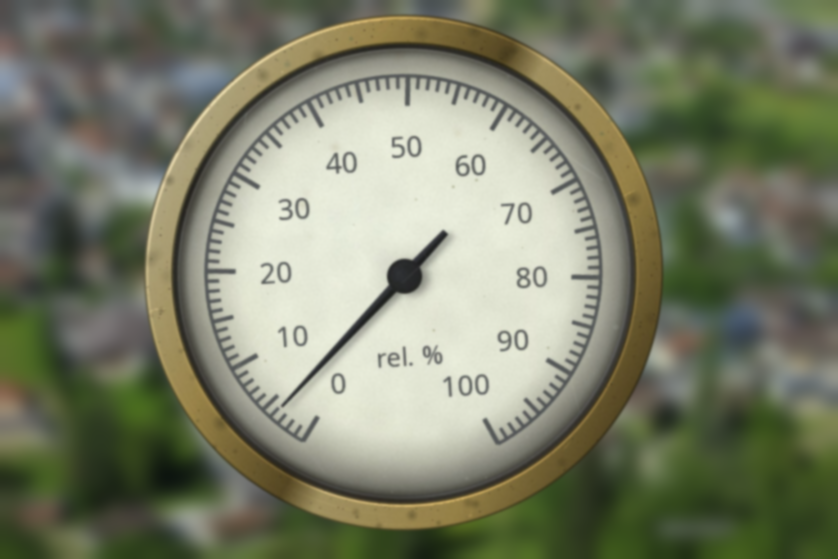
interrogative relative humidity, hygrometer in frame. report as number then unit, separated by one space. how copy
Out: 4 %
